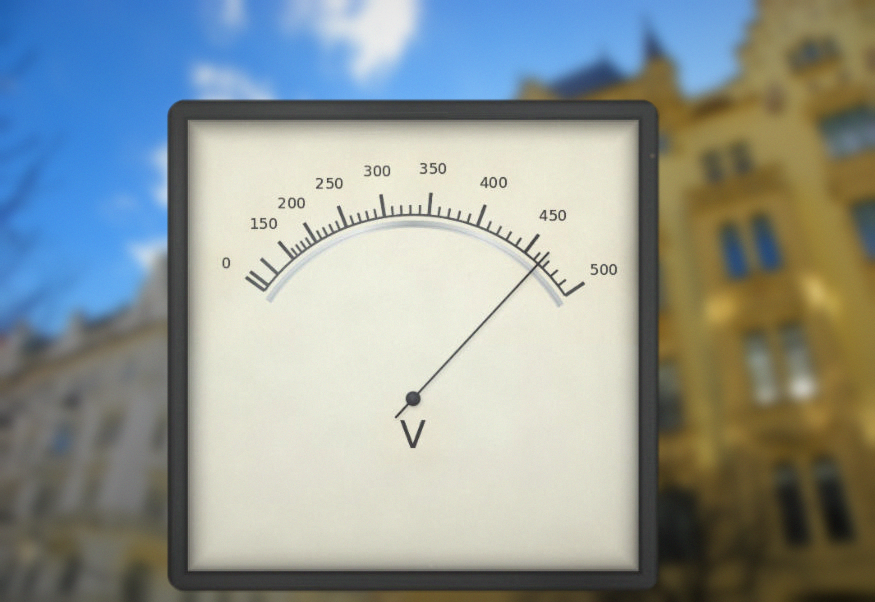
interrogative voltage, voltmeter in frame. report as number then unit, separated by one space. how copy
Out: 465 V
